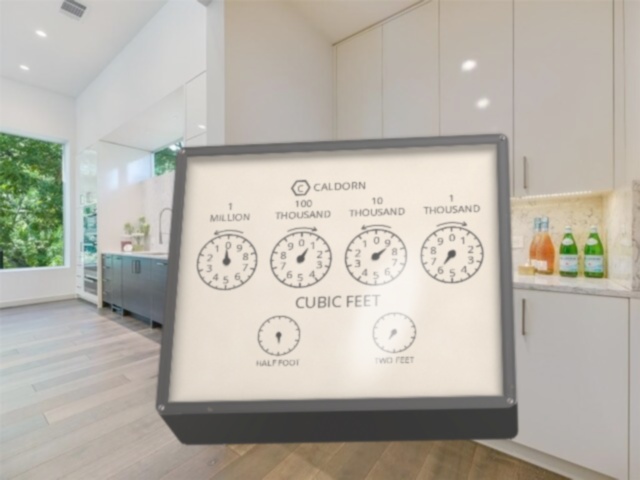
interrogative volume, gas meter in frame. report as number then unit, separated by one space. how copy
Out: 8600 ft³
